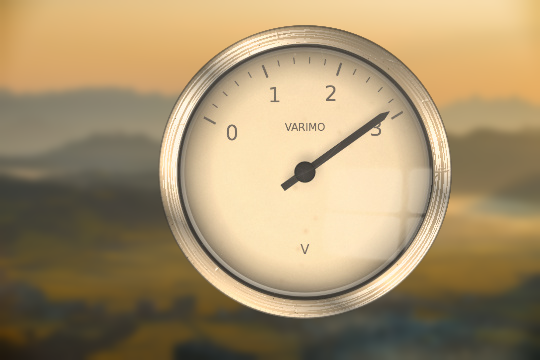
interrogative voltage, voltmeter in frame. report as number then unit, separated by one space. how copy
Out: 2.9 V
